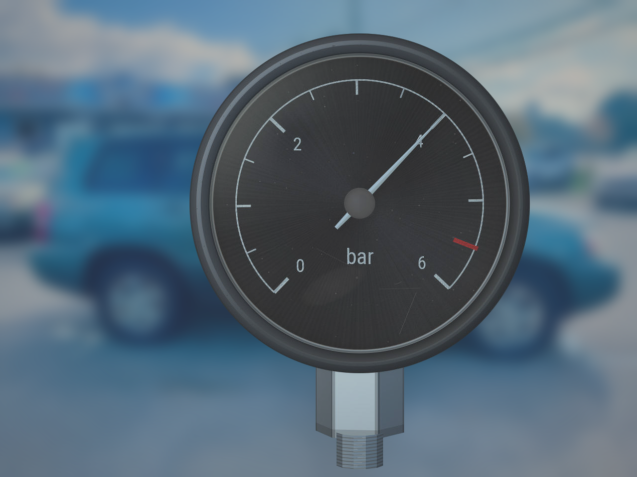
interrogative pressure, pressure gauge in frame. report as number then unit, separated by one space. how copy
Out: 4 bar
